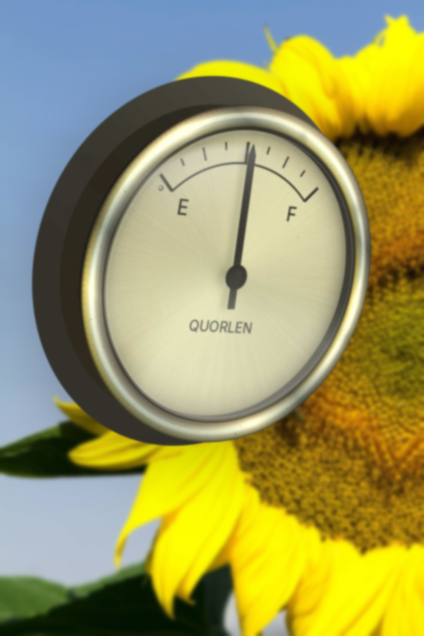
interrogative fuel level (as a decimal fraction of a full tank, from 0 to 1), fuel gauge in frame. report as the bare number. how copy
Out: 0.5
